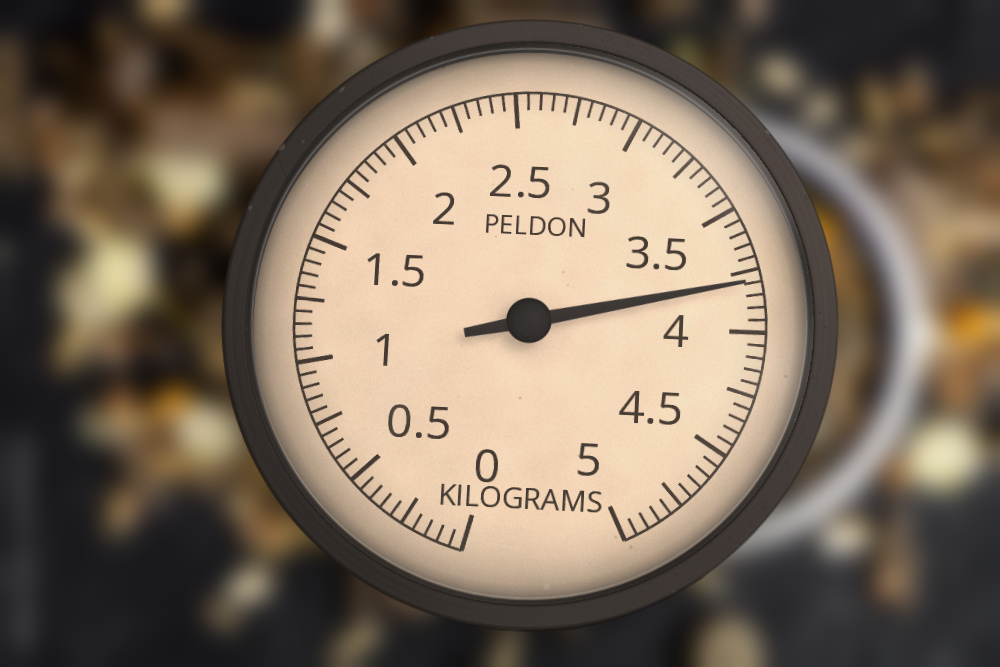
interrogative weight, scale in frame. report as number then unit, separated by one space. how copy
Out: 3.8 kg
